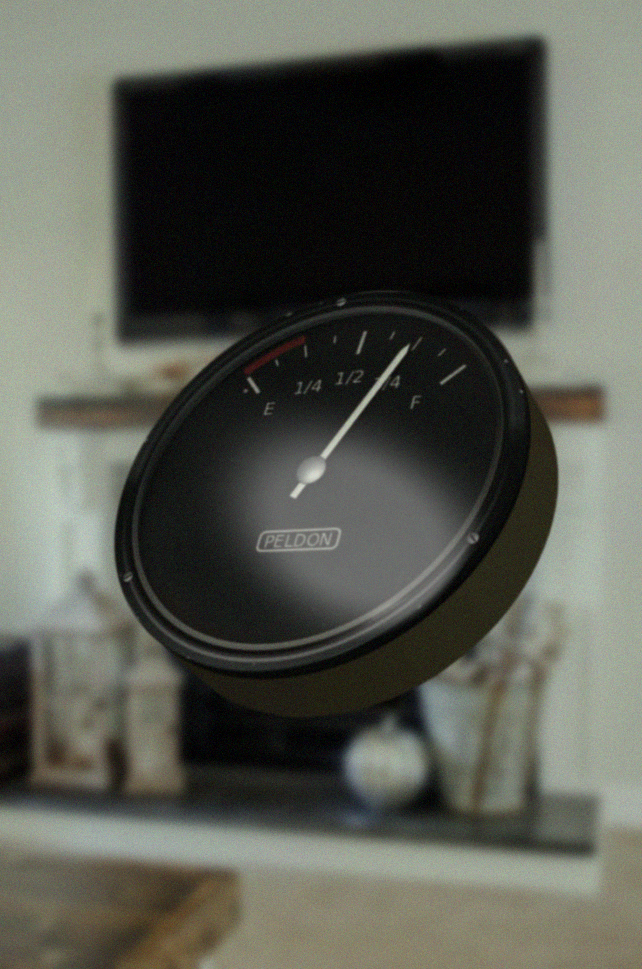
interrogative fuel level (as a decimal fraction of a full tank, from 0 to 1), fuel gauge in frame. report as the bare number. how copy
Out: 0.75
